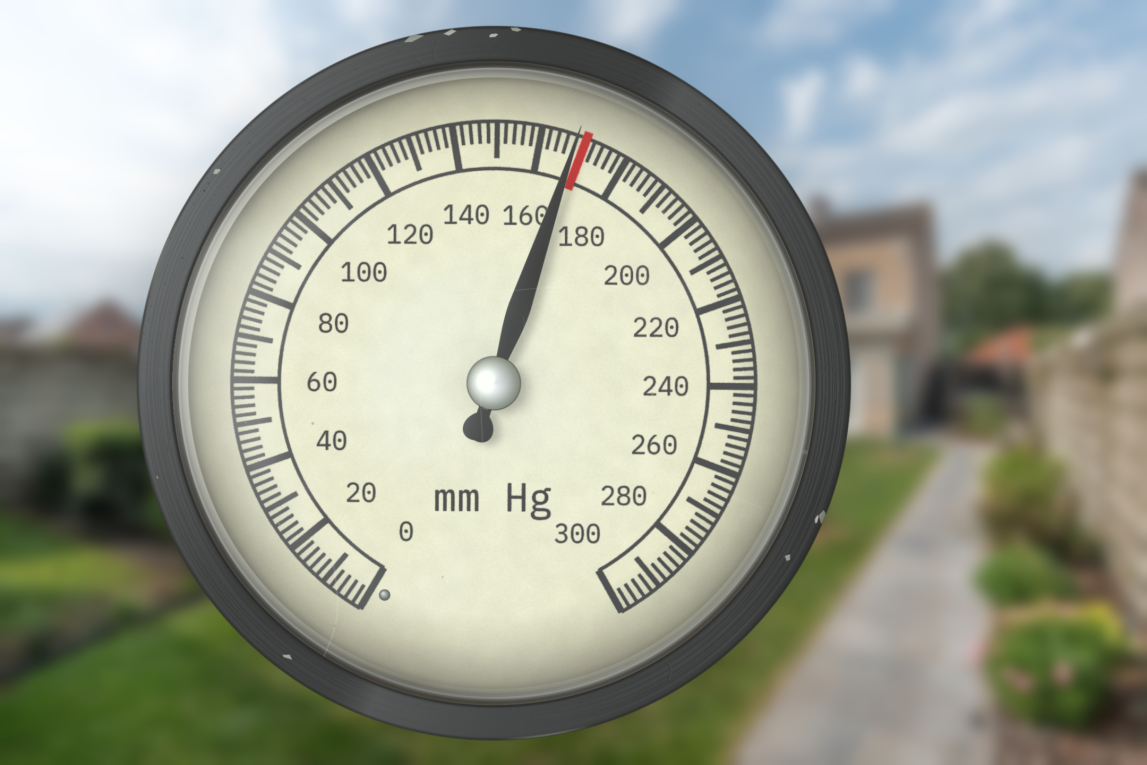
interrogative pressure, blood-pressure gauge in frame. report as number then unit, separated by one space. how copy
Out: 168 mmHg
